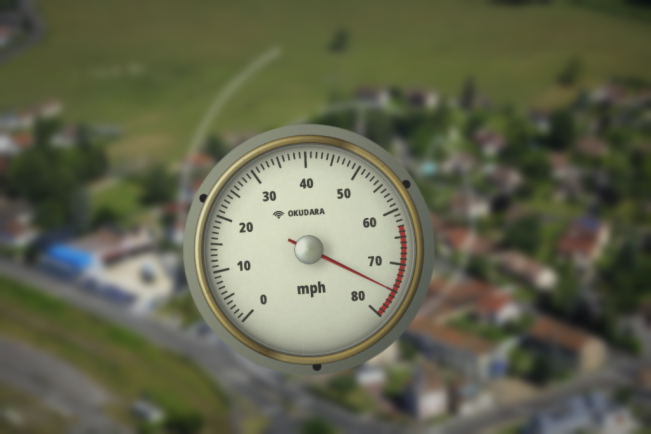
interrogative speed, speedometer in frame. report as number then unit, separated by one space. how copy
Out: 75 mph
